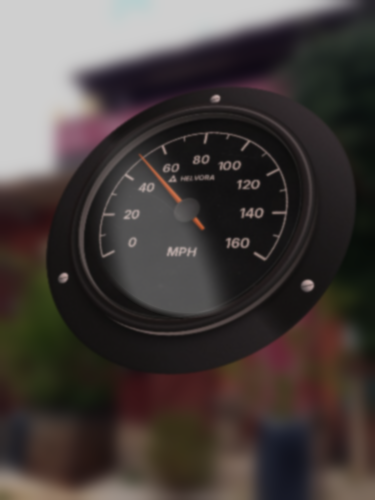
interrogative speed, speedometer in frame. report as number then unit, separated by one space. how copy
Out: 50 mph
